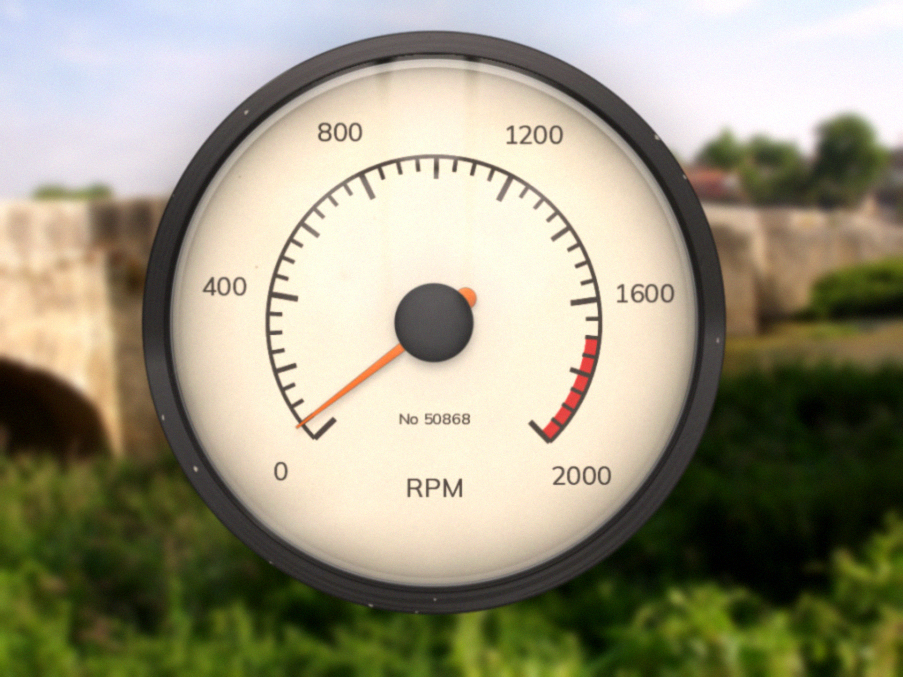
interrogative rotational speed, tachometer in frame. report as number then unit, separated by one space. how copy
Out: 50 rpm
